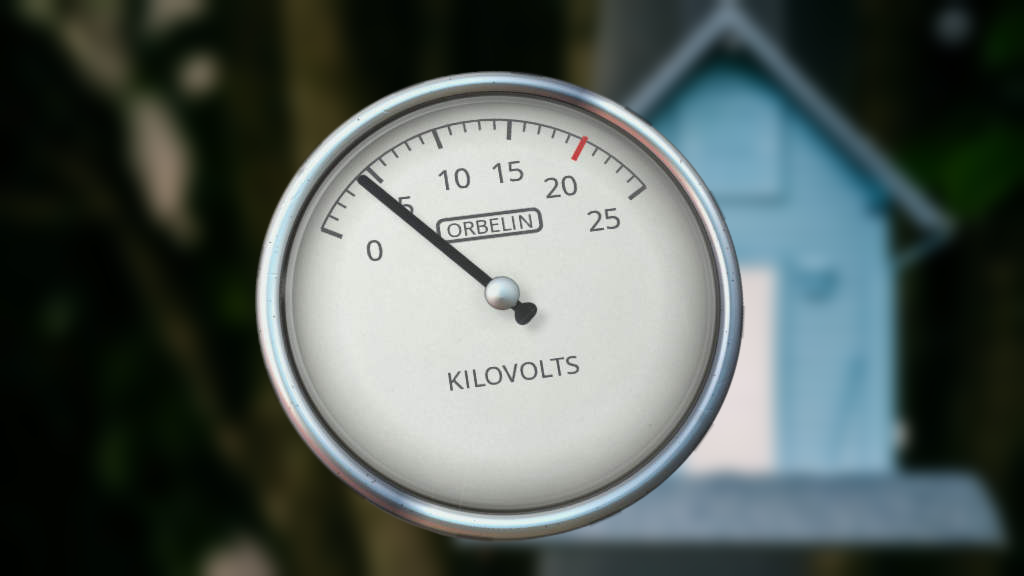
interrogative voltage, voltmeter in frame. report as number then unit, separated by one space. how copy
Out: 4 kV
